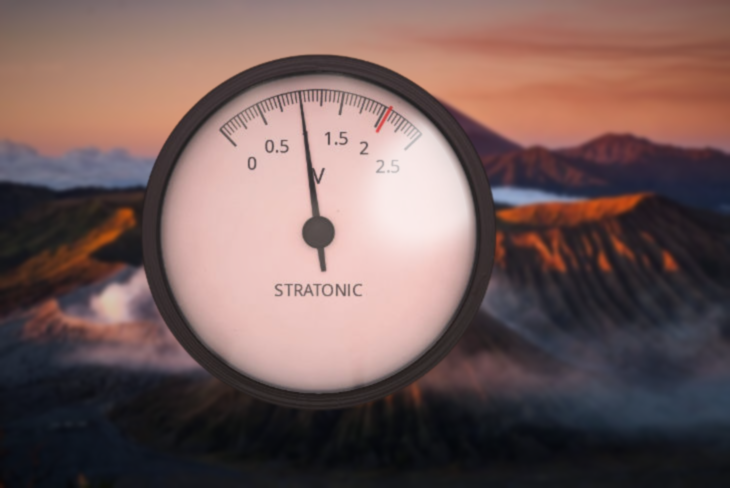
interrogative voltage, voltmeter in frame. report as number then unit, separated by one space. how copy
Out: 1 V
